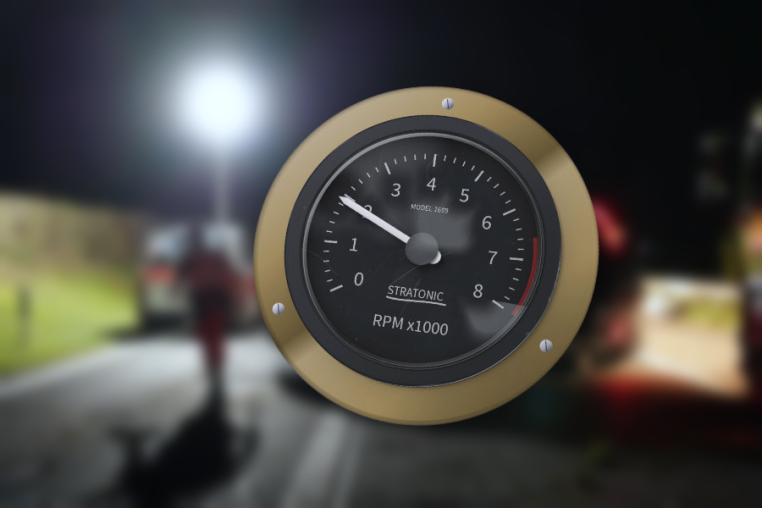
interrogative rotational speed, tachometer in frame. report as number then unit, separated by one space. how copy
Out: 1900 rpm
